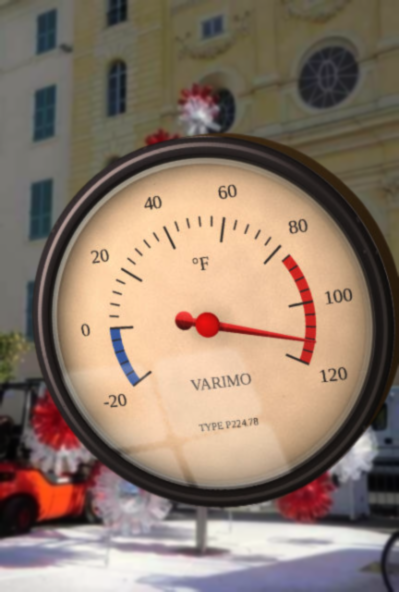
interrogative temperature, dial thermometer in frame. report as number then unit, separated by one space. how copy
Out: 112 °F
